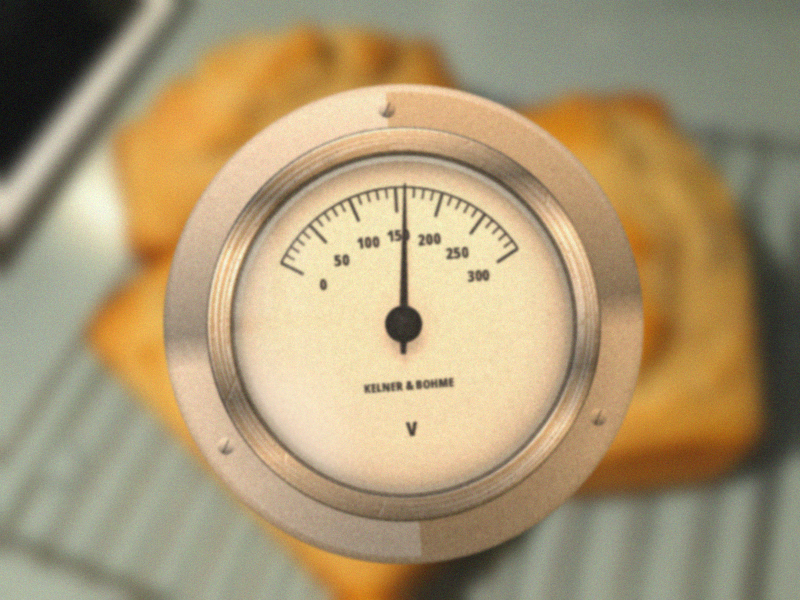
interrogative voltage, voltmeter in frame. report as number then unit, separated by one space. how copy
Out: 160 V
